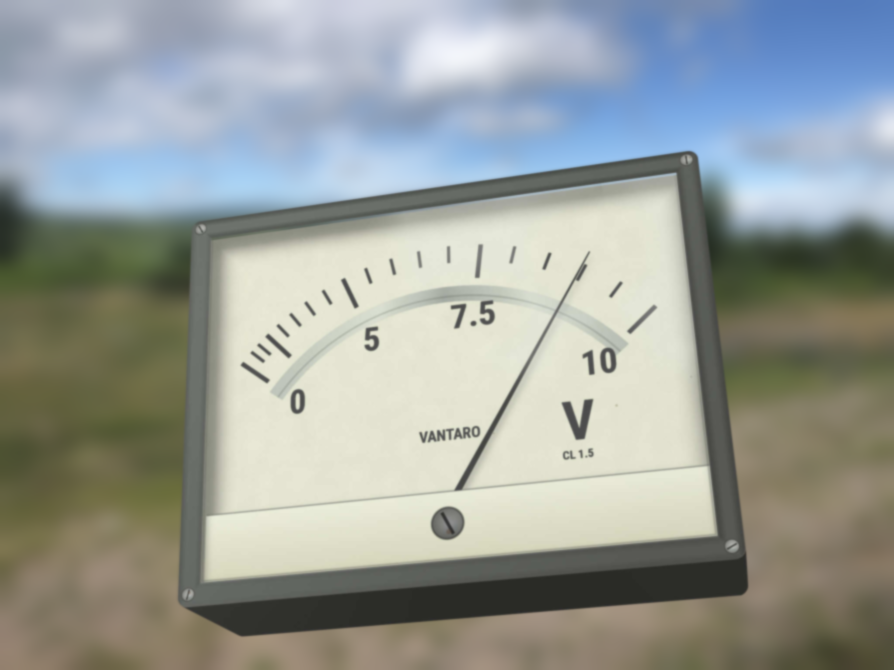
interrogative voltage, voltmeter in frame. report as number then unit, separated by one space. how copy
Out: 9 V
